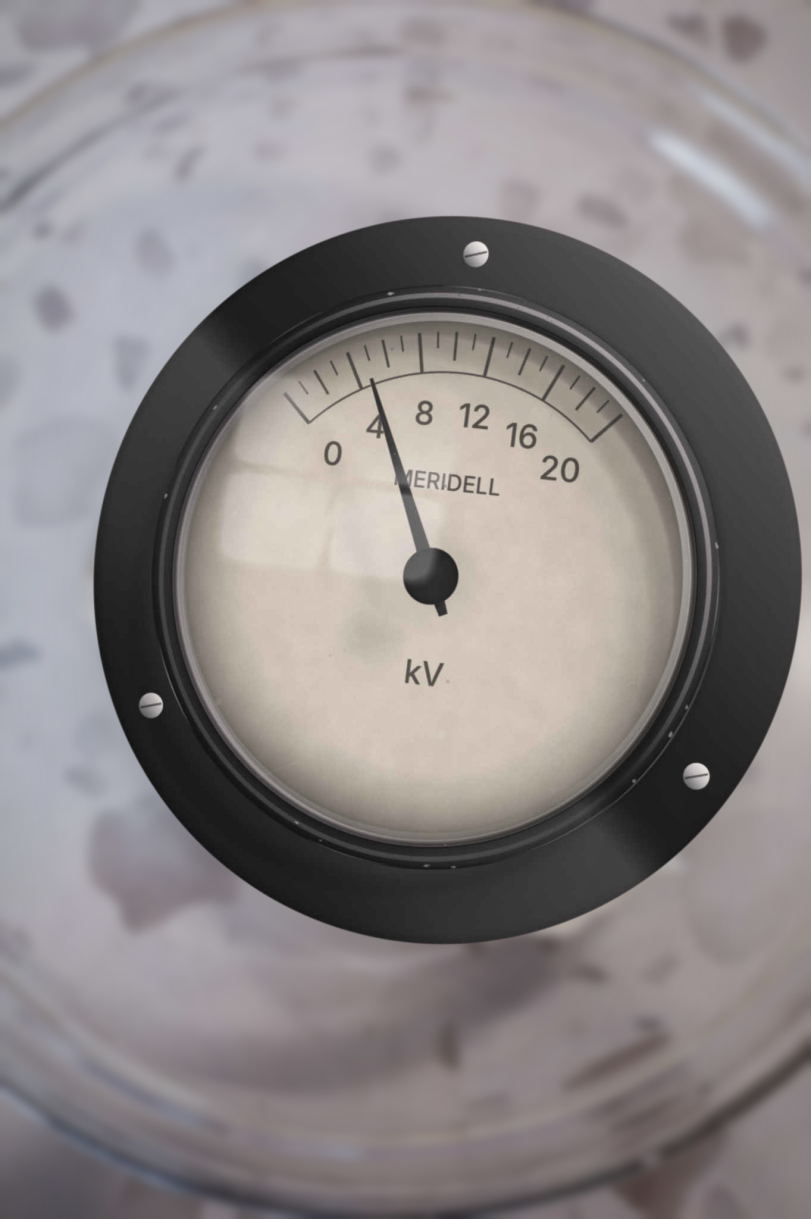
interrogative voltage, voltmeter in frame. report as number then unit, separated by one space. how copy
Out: 5 kV
